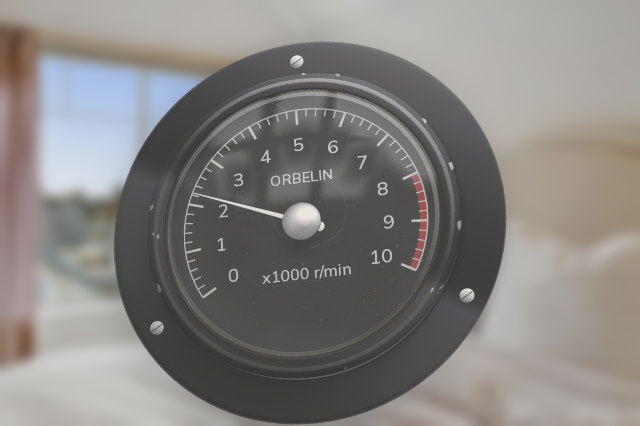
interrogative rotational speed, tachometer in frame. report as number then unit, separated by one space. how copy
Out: 2200 rpm
